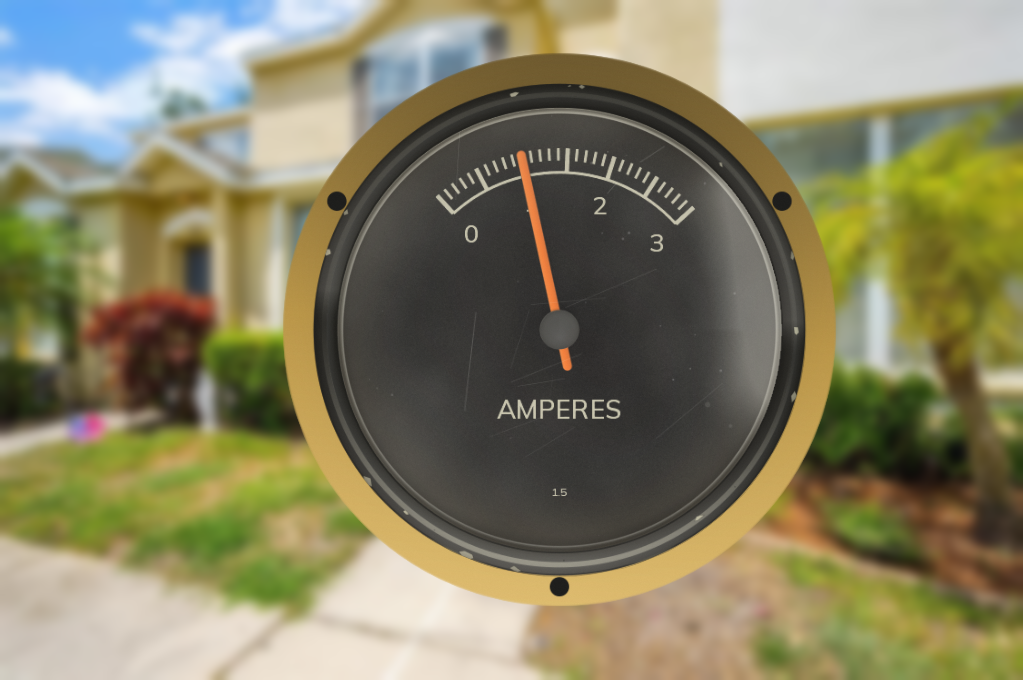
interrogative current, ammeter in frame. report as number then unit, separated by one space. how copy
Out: 1 A
